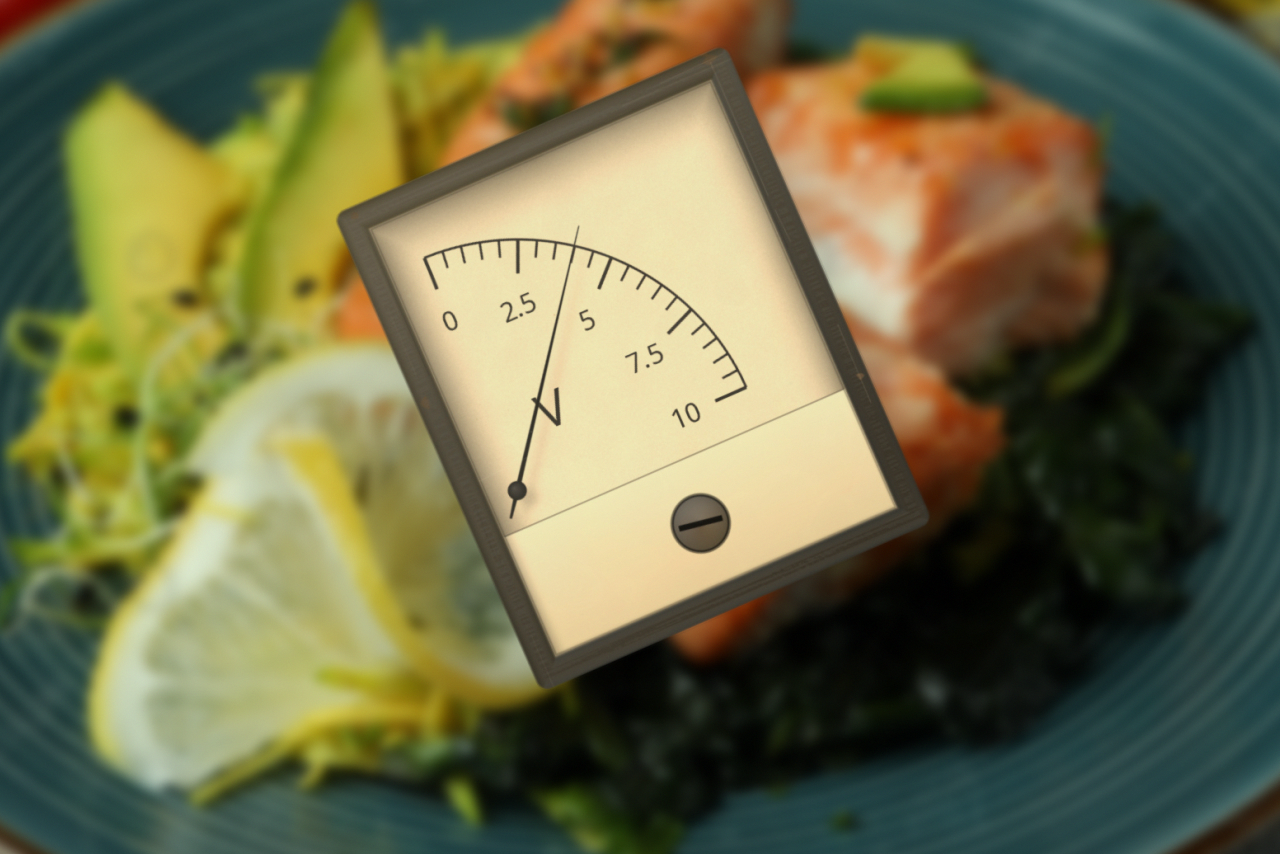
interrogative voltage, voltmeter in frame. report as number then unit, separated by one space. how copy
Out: 4 V
